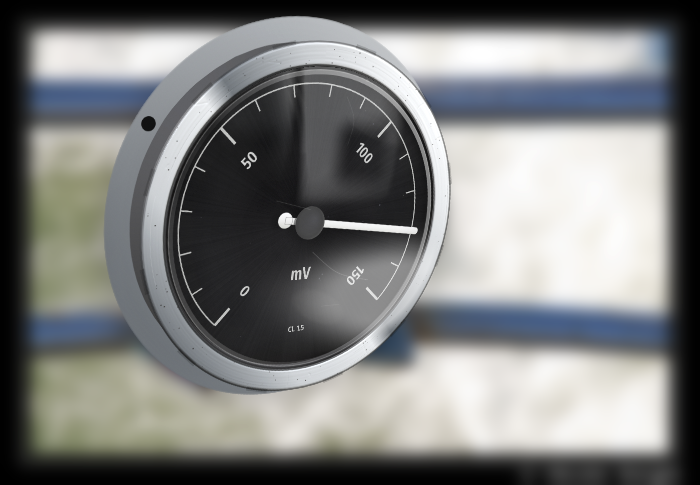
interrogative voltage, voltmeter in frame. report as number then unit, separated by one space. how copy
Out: 130 mV
